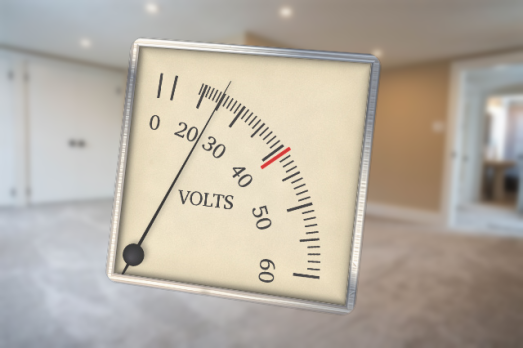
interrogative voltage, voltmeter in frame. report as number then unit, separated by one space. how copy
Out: 25 V
